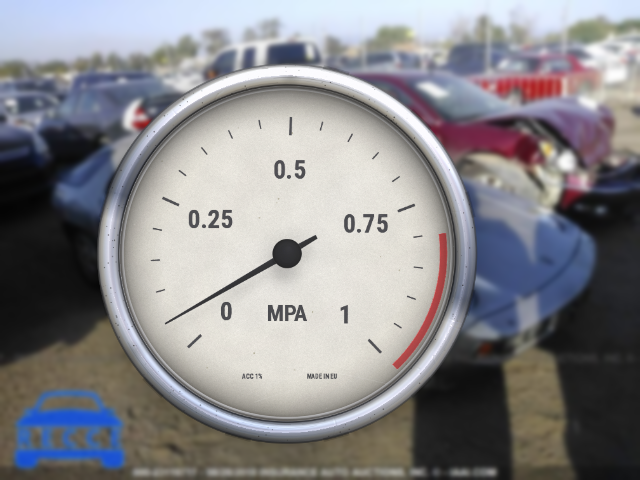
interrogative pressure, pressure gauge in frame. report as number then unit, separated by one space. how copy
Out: 0.05 MPa
